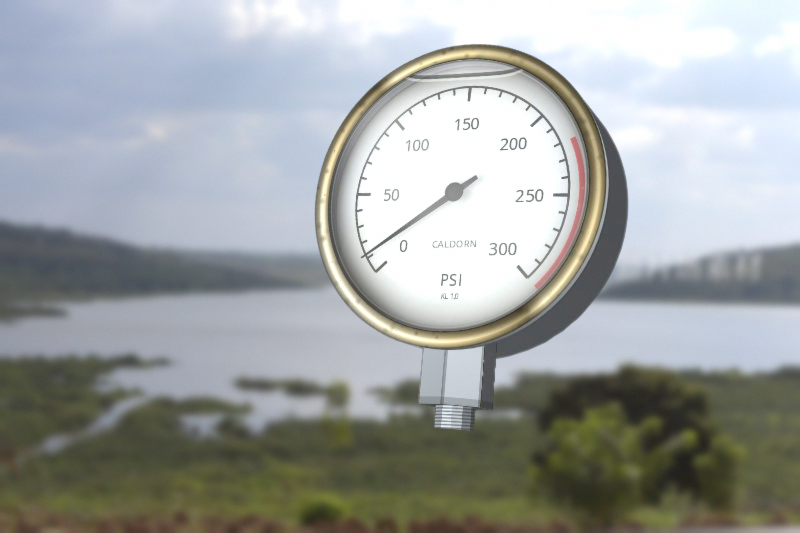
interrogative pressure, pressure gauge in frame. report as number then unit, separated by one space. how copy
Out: 10 psi
